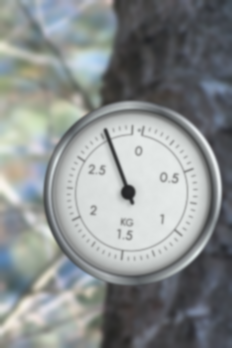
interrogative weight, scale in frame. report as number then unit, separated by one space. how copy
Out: 2.8 kg
